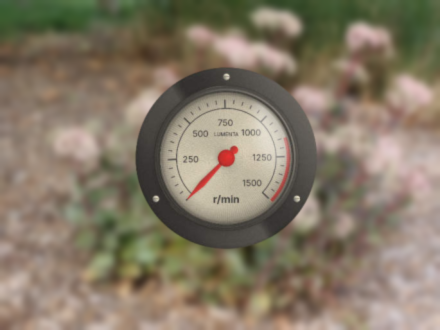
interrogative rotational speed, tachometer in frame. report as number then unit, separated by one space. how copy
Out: 0 rpm
